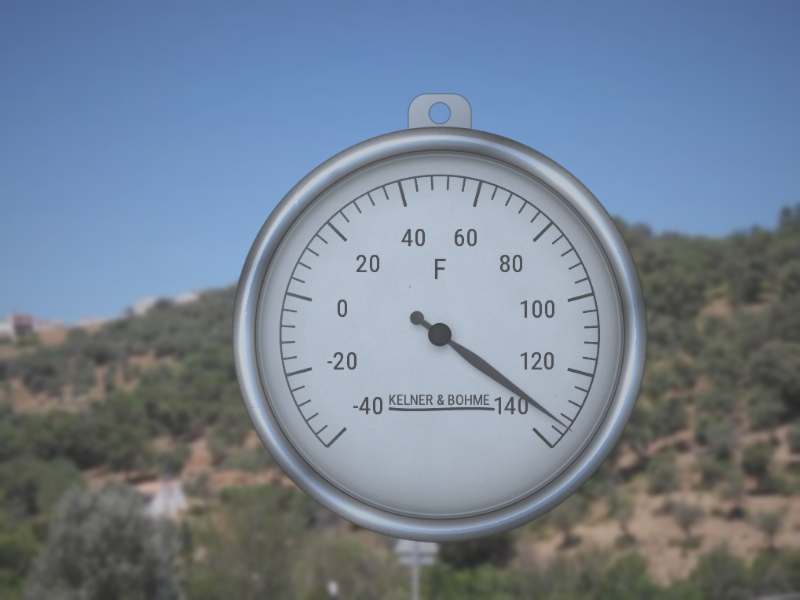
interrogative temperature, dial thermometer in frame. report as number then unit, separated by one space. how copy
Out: 134 °F
